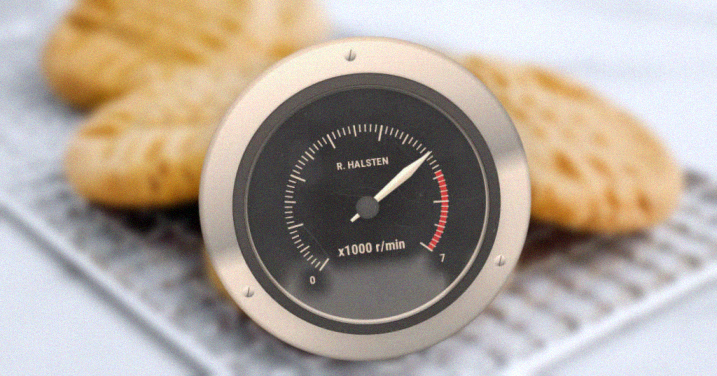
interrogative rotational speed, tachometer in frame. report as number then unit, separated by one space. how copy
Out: 5000 rpm
